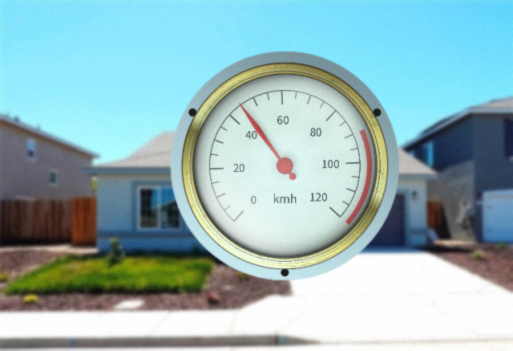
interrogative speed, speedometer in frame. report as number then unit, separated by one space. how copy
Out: 45 km/h
